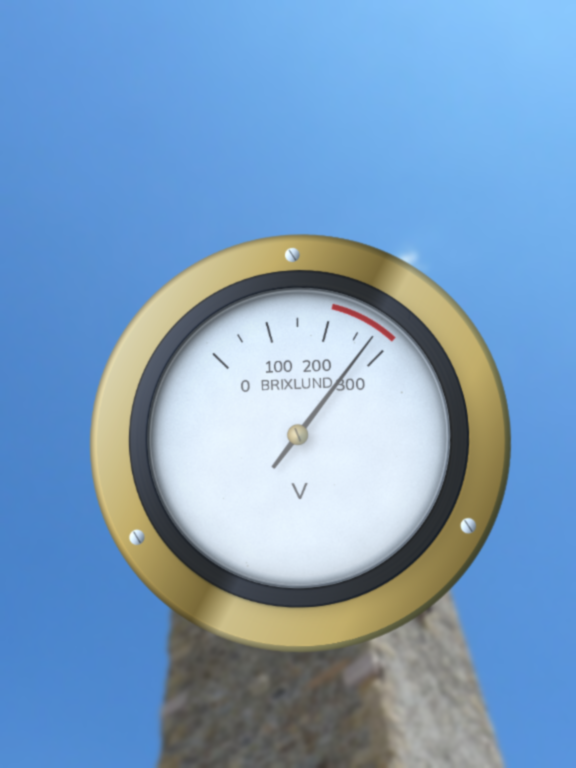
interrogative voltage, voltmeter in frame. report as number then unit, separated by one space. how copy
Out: 275 V
